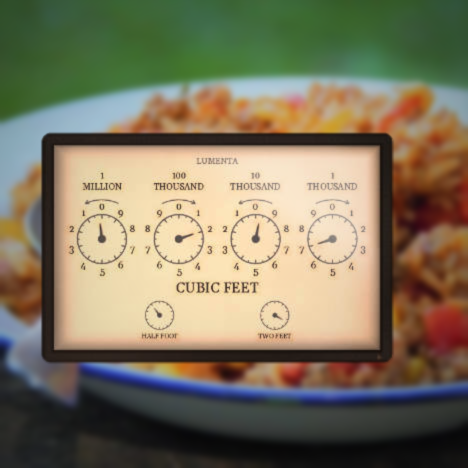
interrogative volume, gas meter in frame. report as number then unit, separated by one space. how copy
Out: 19700 ft³
